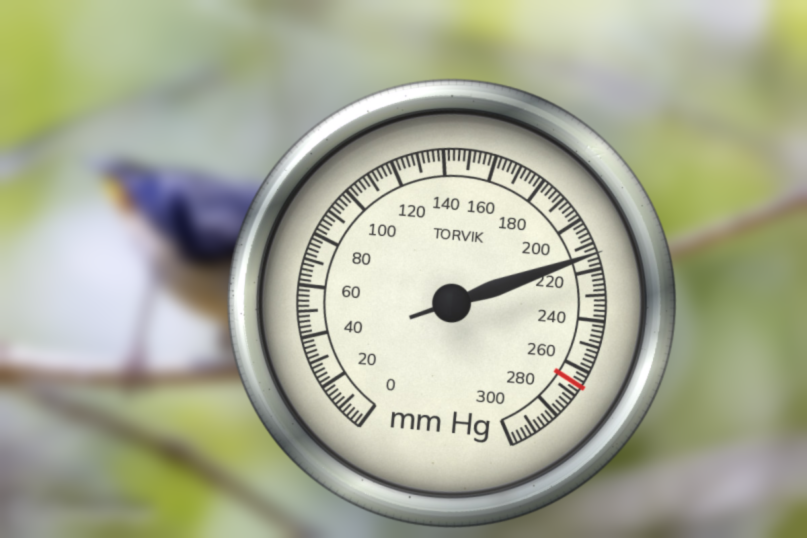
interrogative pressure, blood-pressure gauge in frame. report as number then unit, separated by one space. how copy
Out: 214 mmHg
